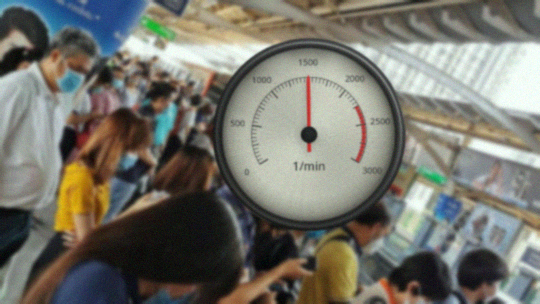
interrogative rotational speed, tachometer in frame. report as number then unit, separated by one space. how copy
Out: 1500 rpm
